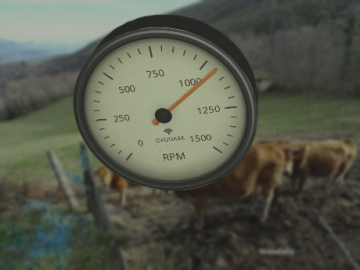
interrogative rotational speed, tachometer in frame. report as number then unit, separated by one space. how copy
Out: 1050 rpm
